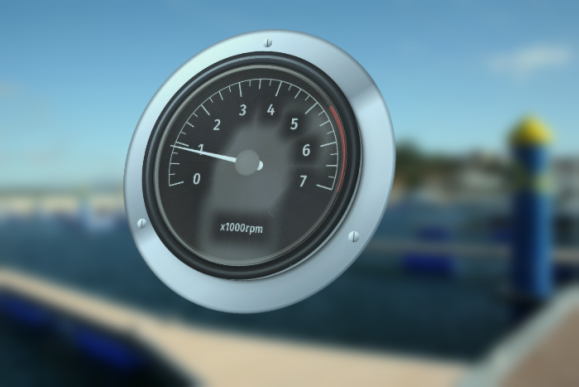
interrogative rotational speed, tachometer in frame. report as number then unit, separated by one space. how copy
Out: 875 rpm
